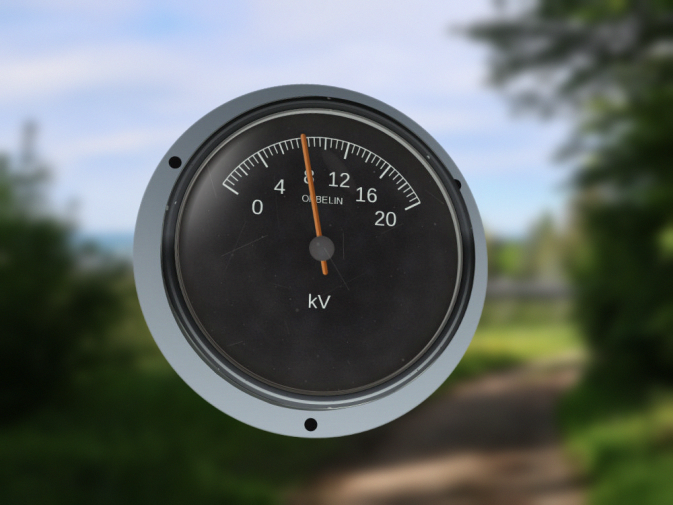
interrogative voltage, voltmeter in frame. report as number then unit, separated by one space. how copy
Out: 8 kV
